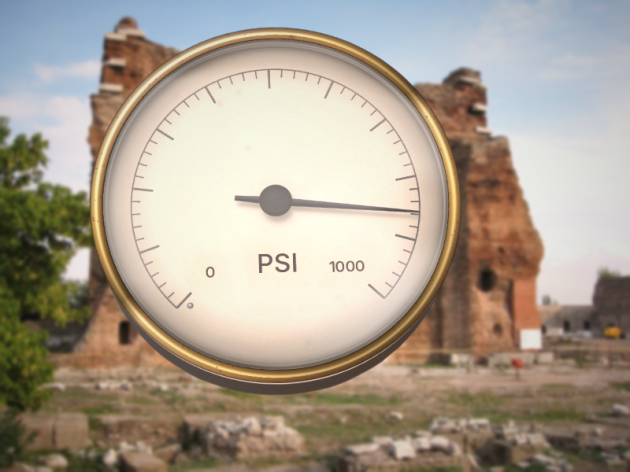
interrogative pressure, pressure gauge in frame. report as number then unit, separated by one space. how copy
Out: 860 psi
